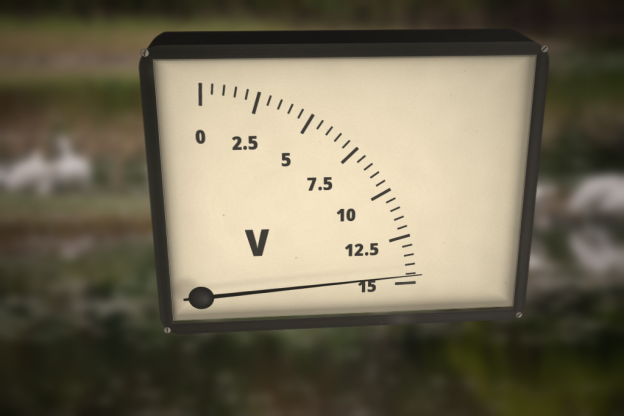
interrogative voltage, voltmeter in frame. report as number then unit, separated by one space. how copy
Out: 14.5 V
